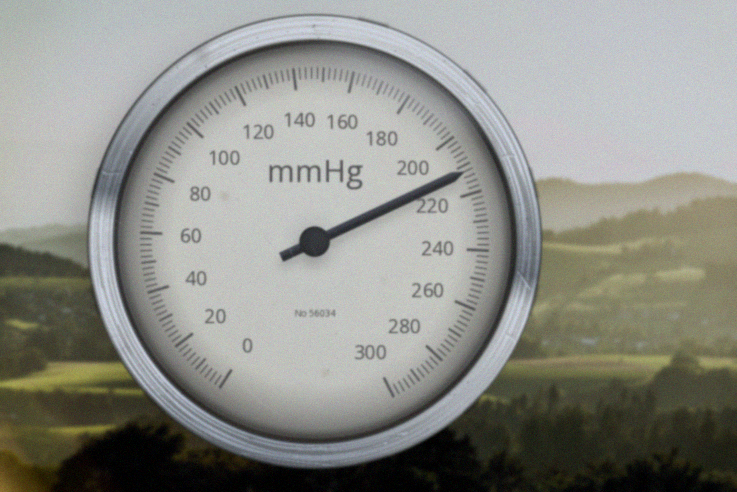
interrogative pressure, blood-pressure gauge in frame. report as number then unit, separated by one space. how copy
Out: 212 mmHg
